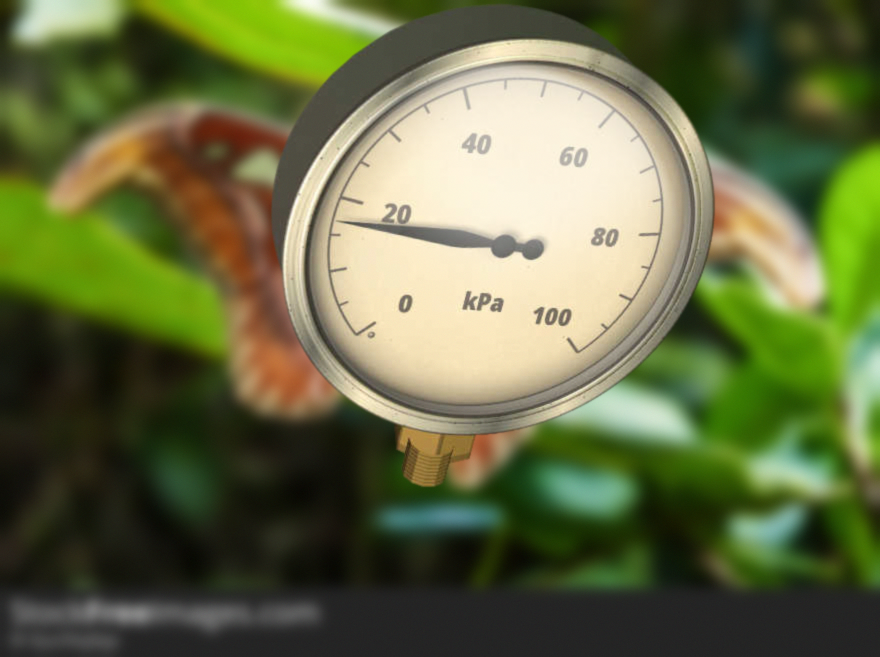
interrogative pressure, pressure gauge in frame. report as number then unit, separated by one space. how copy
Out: 17.5 kPa
